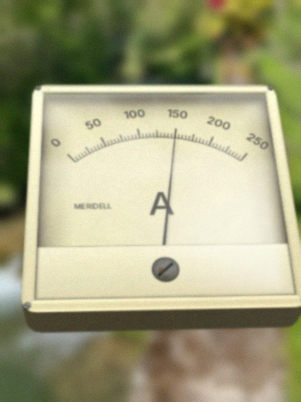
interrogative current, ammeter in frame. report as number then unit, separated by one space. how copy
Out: 150 A
